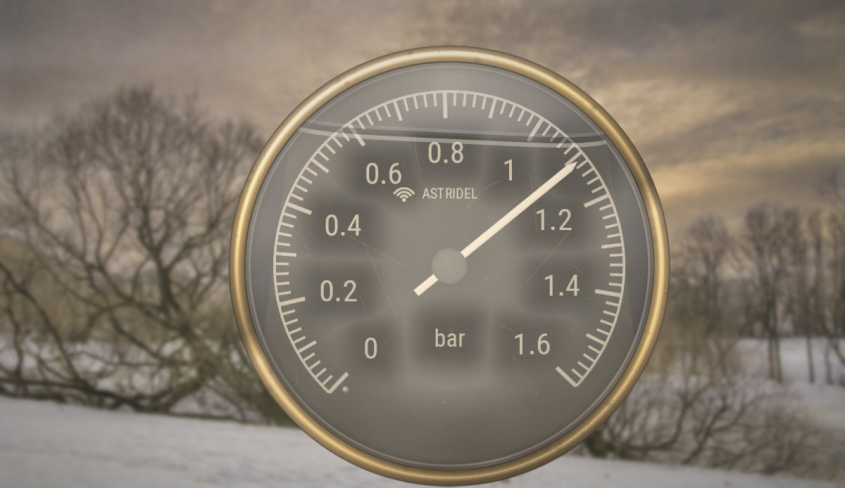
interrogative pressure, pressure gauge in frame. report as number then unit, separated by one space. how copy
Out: 1.11 bar
